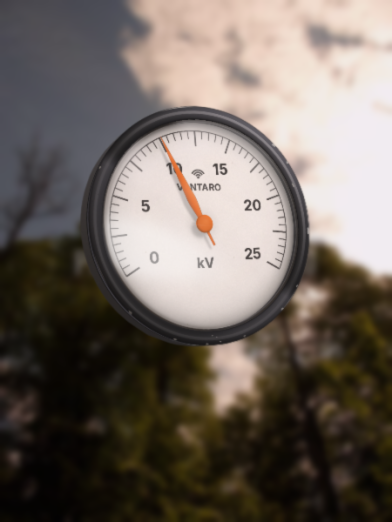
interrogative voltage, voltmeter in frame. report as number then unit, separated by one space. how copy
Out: 10 kV
